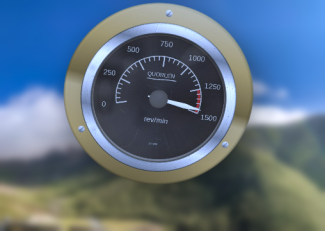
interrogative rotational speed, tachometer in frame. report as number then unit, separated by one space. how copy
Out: 1450 rpm
